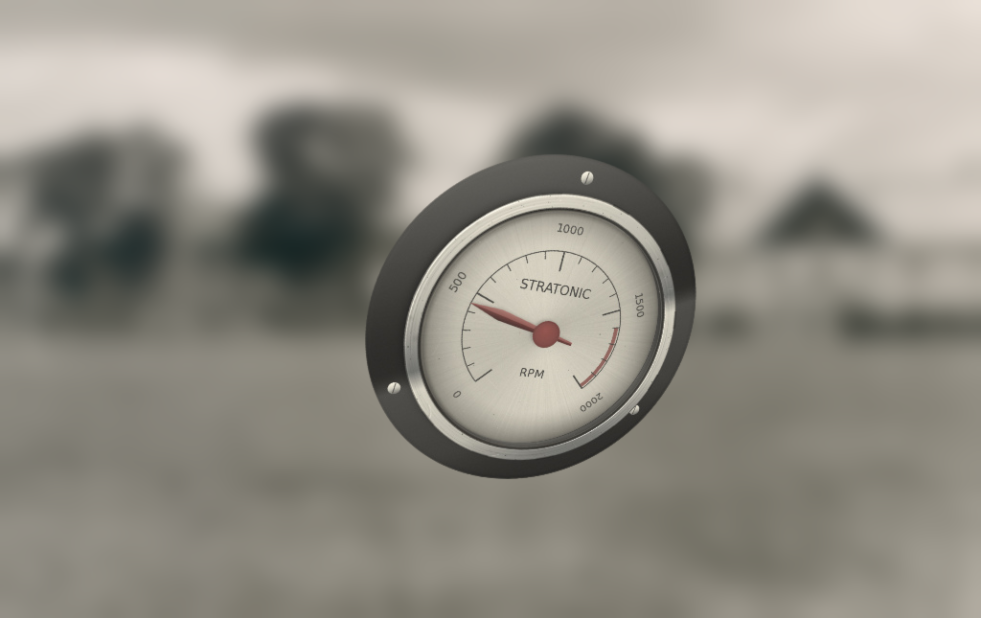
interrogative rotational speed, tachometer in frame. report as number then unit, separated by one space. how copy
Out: 450 rpm
